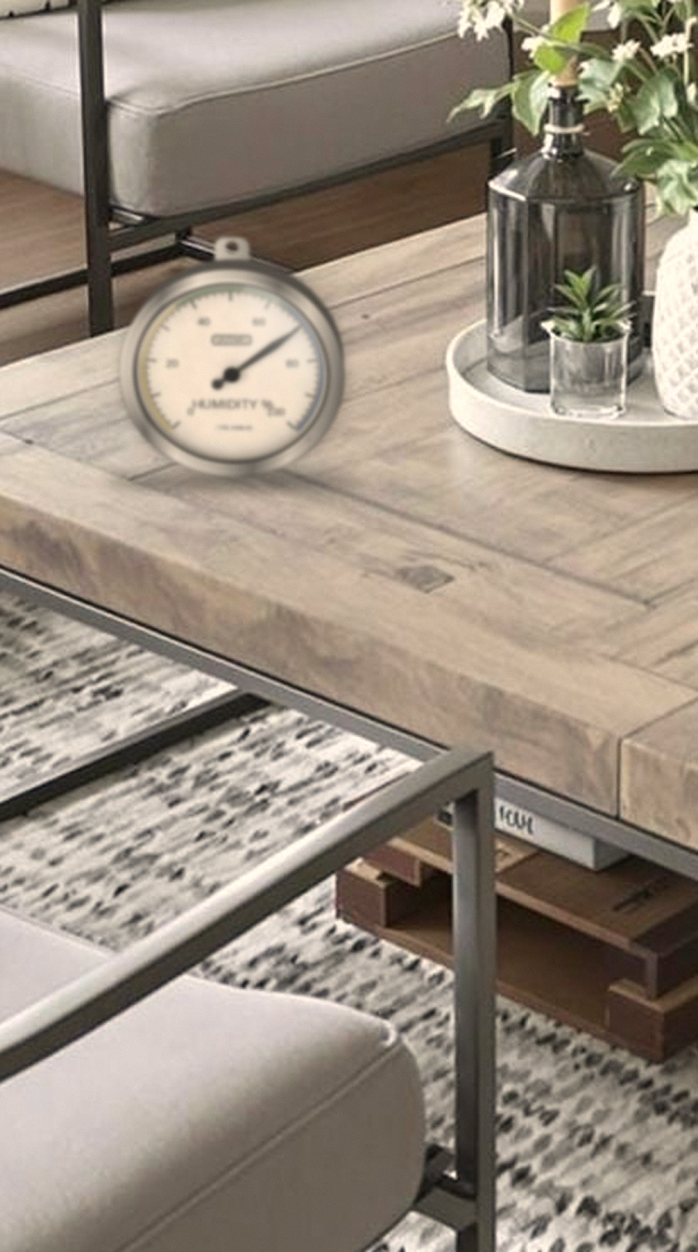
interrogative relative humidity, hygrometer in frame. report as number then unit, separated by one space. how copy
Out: 70 %
